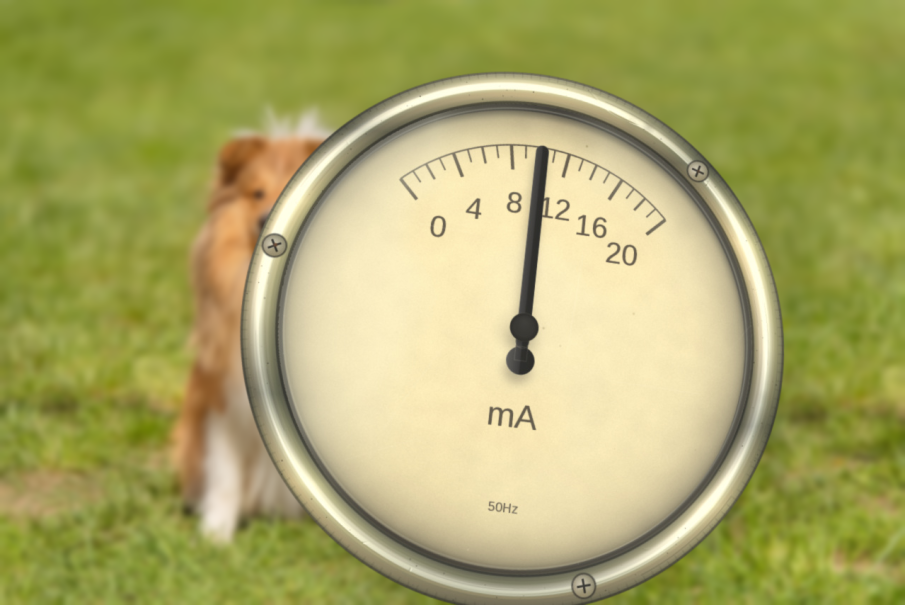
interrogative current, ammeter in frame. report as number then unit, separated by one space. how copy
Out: 10 mA
